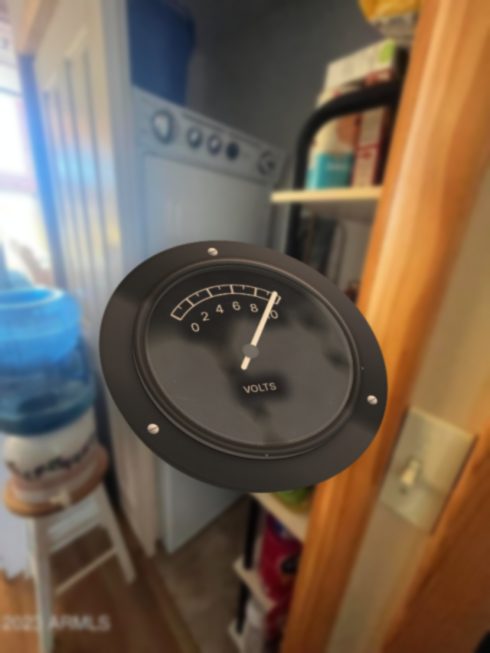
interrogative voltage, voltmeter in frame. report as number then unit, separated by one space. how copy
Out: 9.5 V
